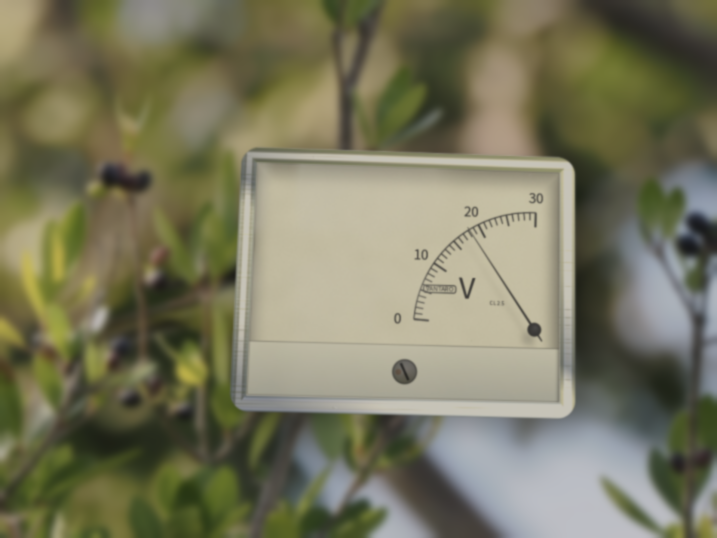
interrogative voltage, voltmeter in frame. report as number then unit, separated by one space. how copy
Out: 18 V
